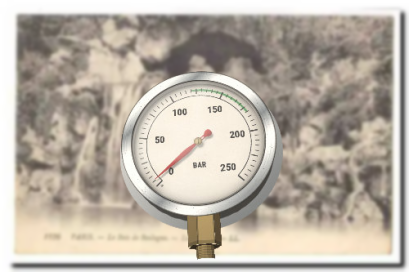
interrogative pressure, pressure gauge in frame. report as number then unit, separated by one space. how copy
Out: 5 bar
